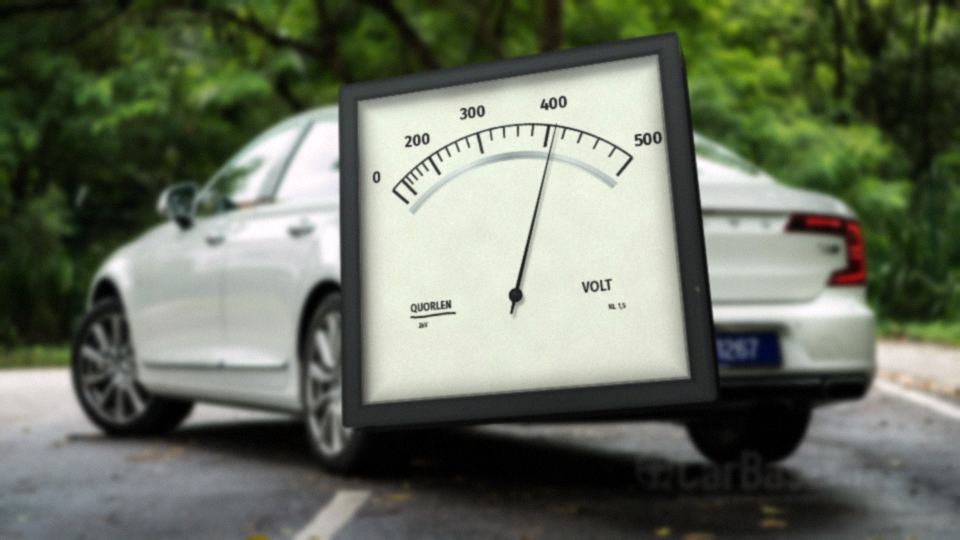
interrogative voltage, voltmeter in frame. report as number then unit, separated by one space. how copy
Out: 410 V
